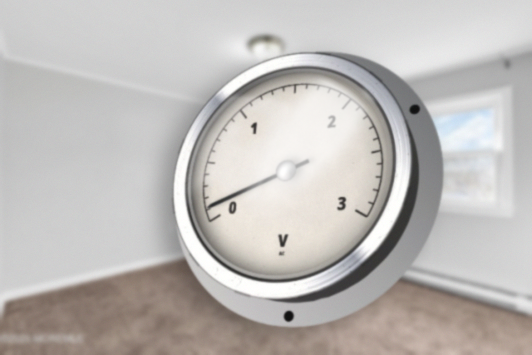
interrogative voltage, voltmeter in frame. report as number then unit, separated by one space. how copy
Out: 0.1 V
